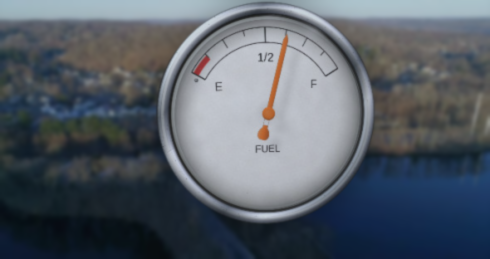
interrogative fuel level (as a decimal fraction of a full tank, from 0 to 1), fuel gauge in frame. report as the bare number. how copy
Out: 0.625
